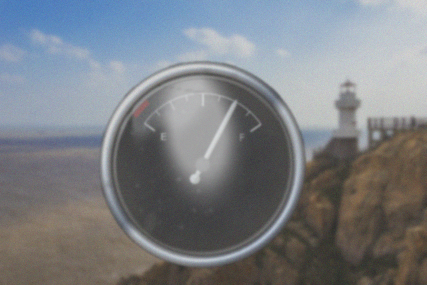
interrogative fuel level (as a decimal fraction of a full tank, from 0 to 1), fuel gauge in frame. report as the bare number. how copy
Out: 0.75
